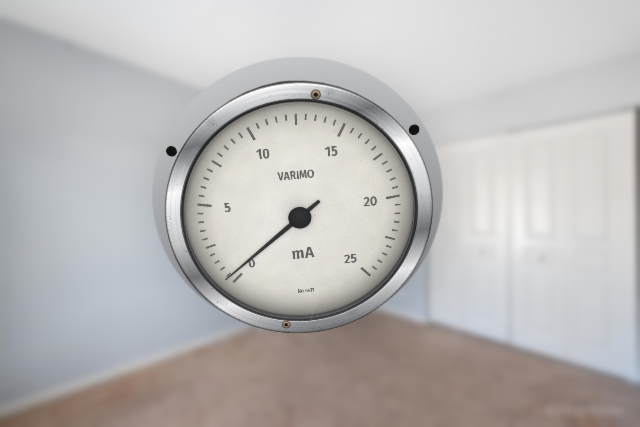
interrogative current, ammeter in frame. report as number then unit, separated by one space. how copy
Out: 0.5 mA
